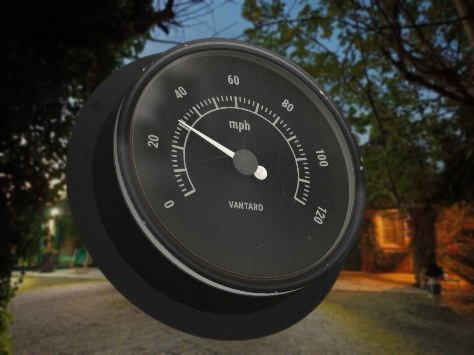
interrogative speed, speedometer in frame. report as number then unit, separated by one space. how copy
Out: 30 mph
